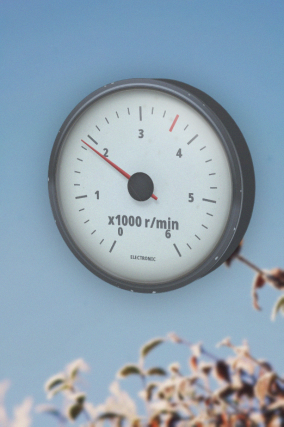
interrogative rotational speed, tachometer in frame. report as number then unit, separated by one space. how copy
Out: 1900 rpm
